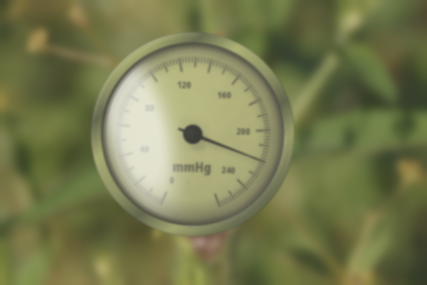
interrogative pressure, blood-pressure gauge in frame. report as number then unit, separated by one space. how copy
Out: 220 mmHg
